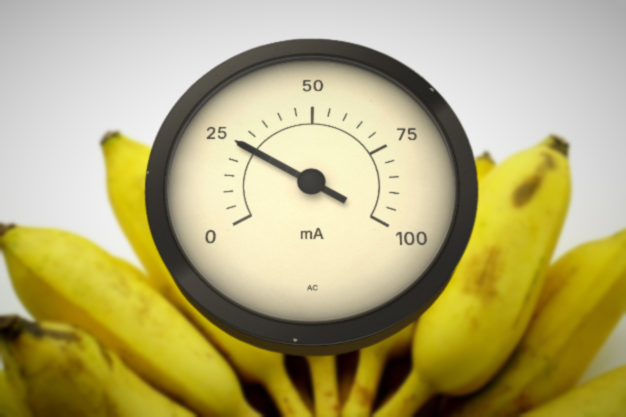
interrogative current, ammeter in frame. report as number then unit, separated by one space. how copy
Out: 25 mA
